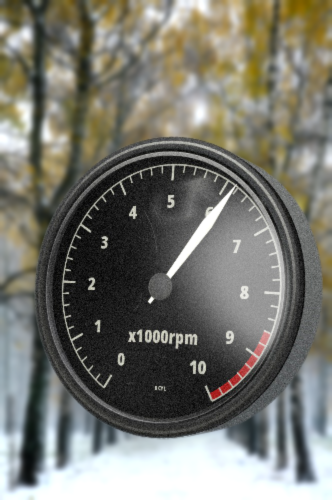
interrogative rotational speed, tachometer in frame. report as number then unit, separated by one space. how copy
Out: 6200 rpm
